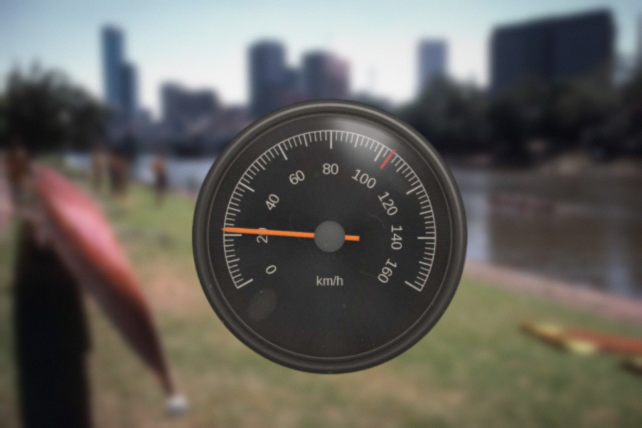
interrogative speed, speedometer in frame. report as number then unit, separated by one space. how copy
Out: 22 km/h
